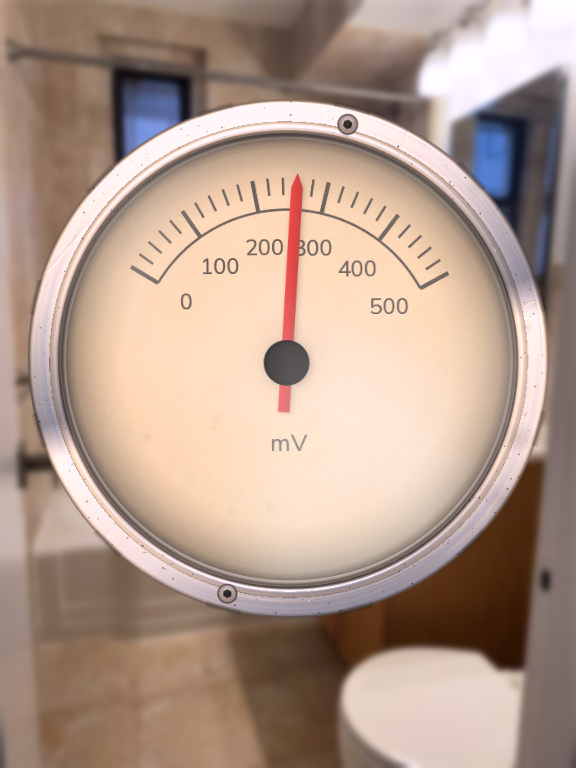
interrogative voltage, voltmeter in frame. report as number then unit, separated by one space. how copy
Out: 260 mV
